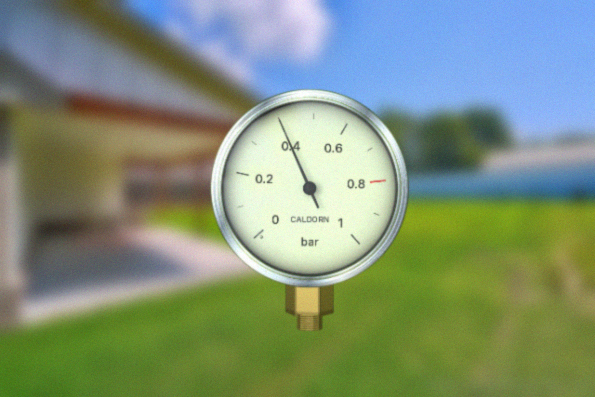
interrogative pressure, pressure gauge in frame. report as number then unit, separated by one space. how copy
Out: 0.4 bar
